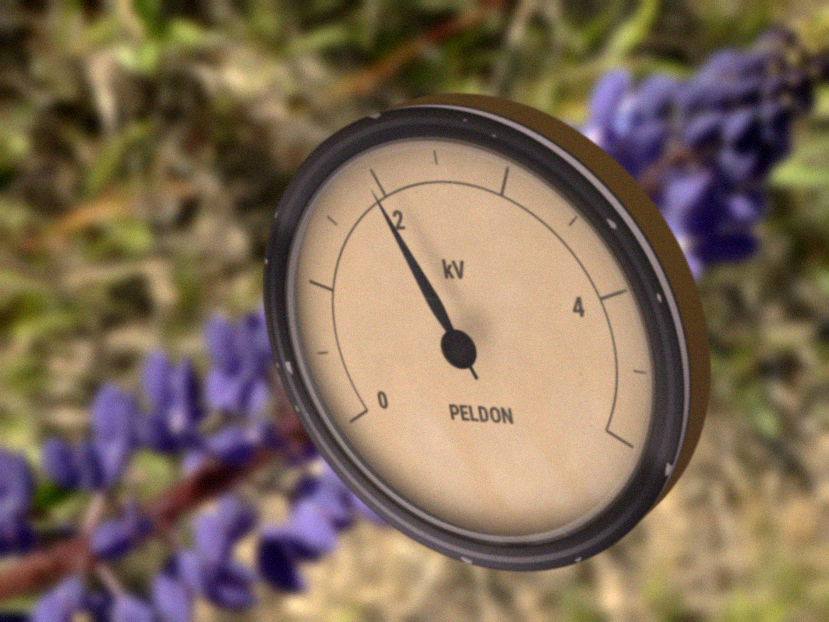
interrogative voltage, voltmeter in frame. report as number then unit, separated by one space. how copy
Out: 2 kV
